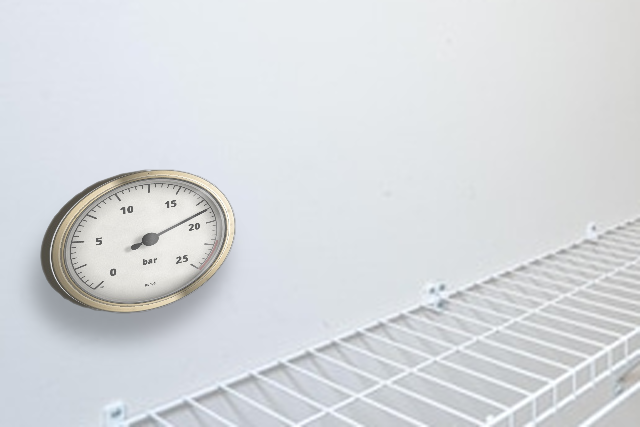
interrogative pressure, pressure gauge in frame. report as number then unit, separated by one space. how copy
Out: 18.5 bar
